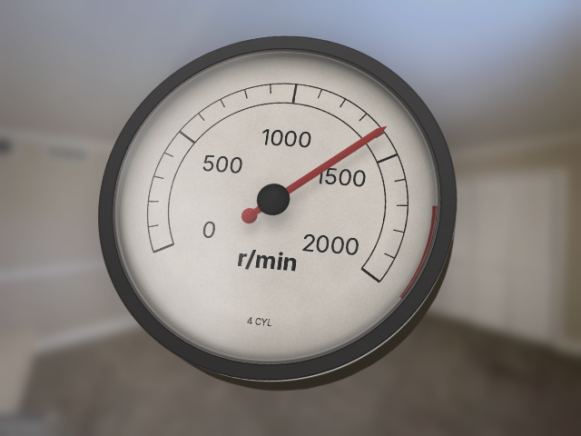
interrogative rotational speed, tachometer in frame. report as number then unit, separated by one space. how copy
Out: 1400 rpm
